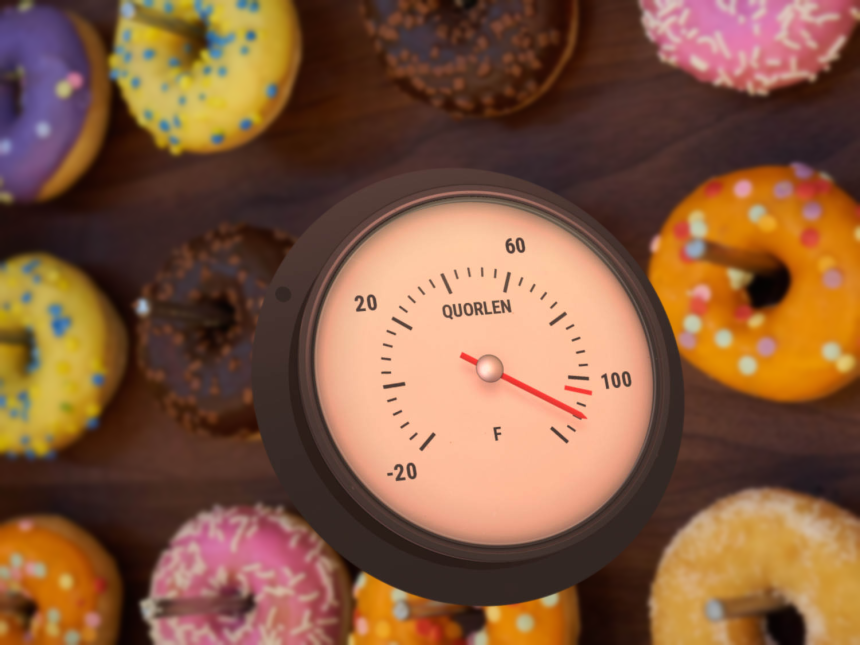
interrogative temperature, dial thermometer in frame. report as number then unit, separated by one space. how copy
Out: 112 °F
